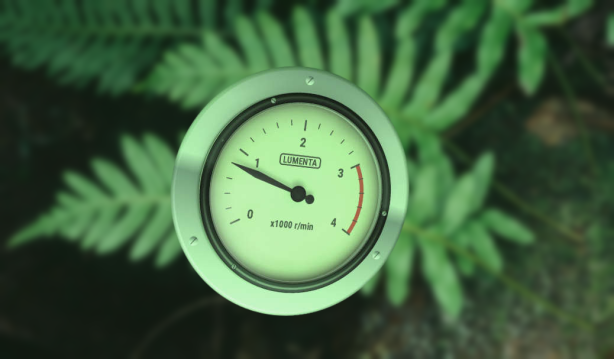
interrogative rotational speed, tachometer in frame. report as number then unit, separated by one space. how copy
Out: 800 rpm
